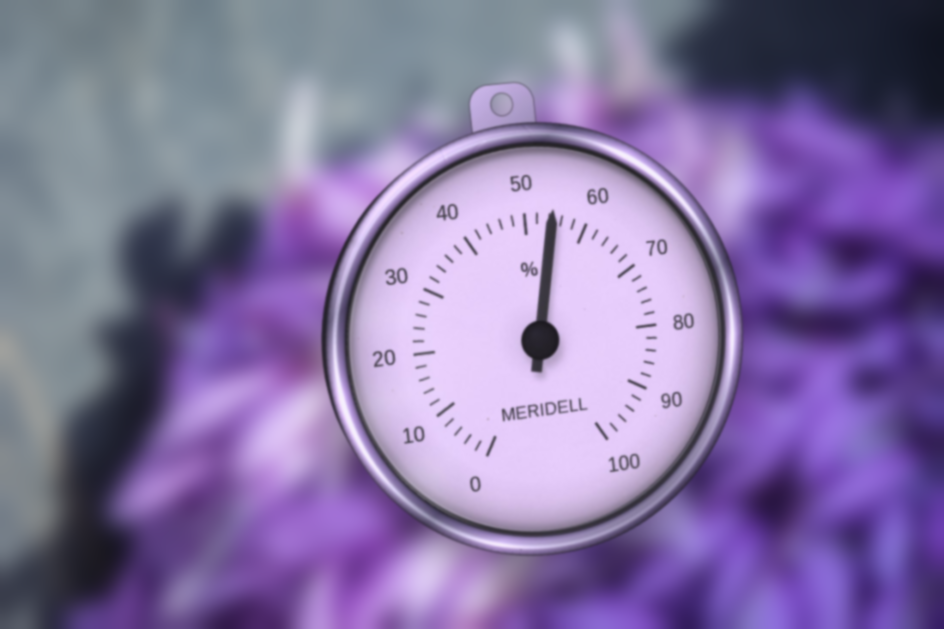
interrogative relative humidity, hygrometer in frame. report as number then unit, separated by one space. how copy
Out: 54 %
